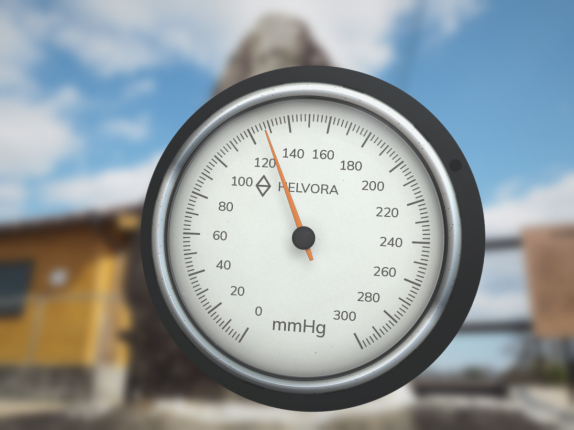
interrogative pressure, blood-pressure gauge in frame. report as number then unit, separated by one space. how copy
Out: 128 mmHg
